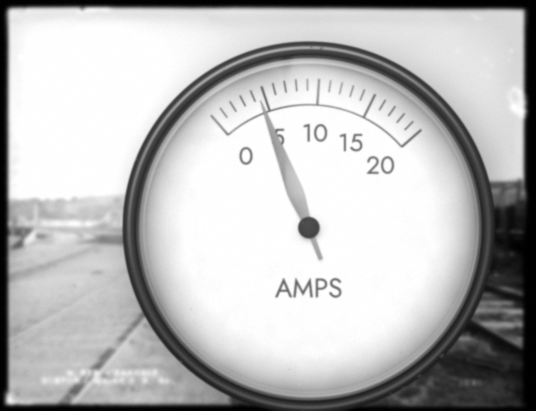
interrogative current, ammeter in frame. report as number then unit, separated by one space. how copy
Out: 4.5 A
